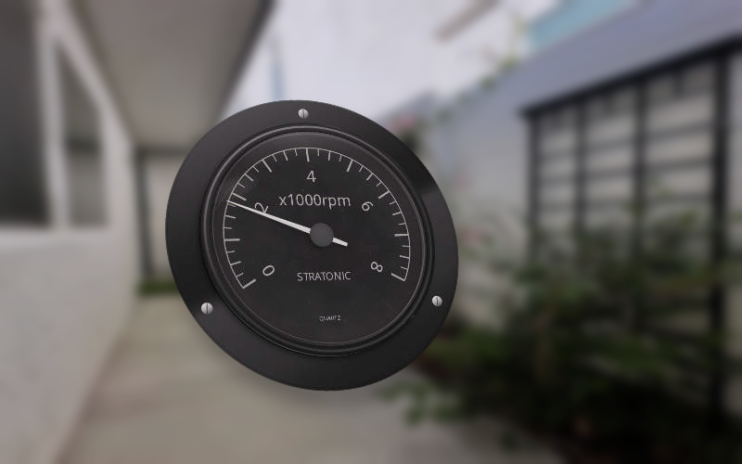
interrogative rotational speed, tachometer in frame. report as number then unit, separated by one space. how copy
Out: 1750 rpm
